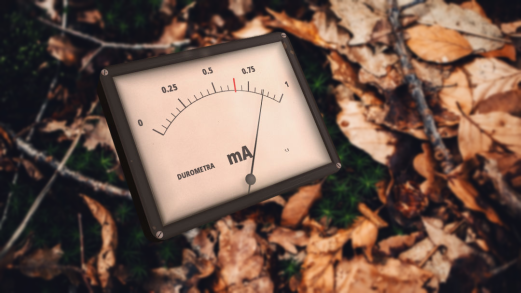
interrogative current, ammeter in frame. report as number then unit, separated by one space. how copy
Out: 0.85 mA
